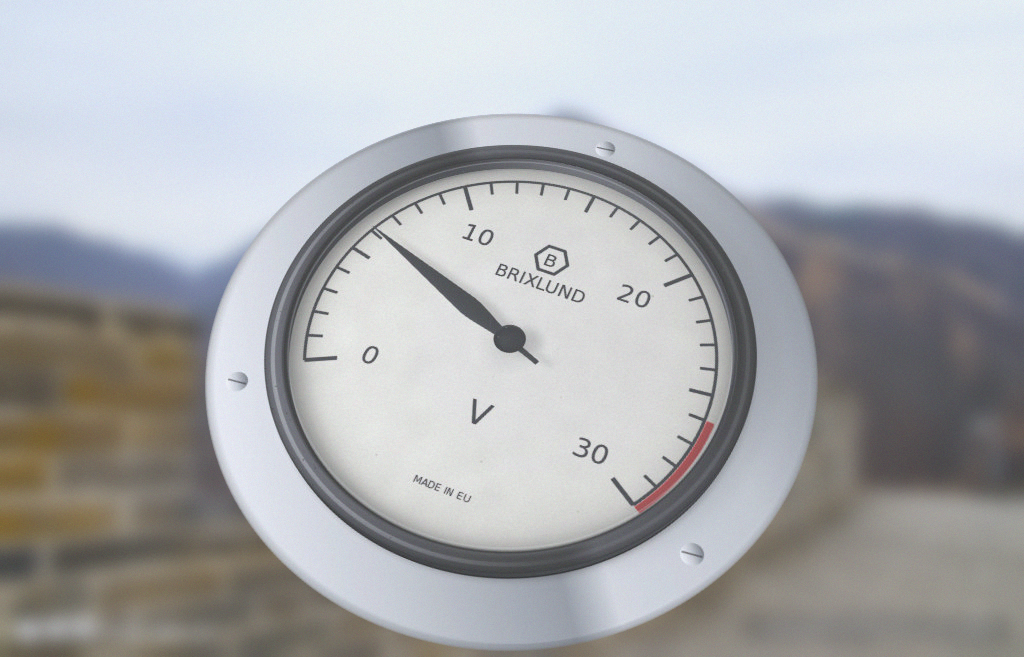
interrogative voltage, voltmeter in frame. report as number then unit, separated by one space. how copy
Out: 6 V
